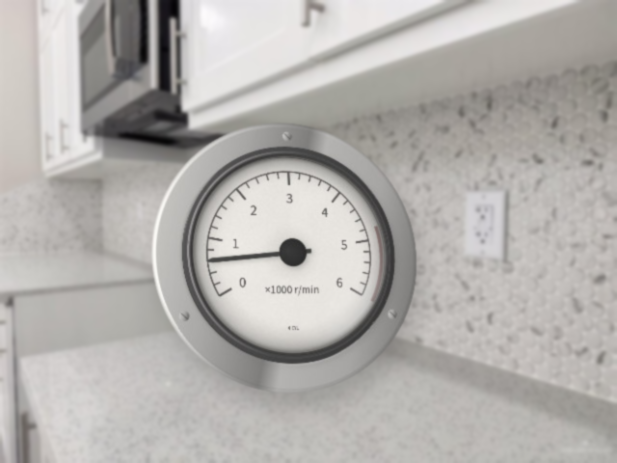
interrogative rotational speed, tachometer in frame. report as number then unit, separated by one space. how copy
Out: 600 rpm
